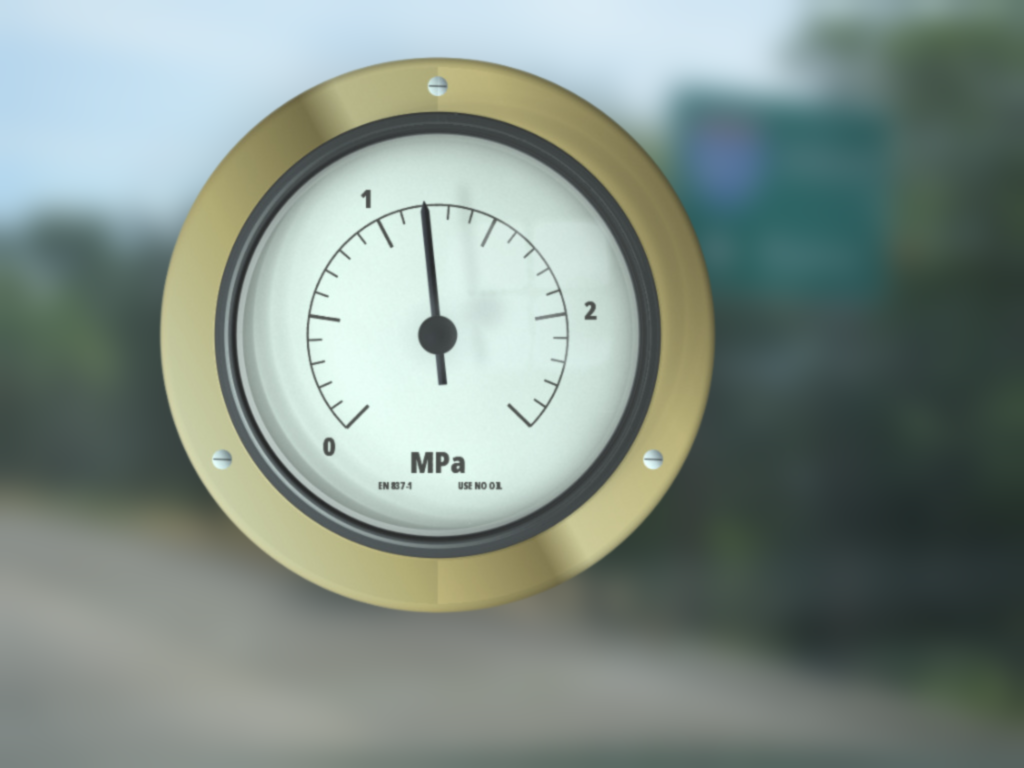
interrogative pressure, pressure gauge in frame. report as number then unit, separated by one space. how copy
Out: 1.2 MPa
